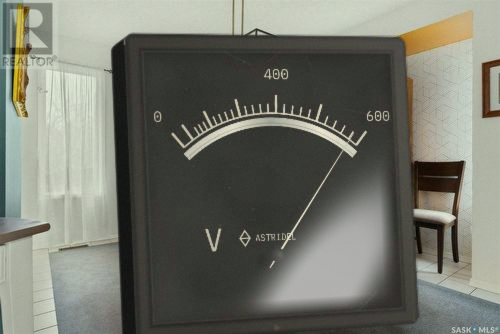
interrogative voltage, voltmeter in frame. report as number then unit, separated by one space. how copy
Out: 580 V
